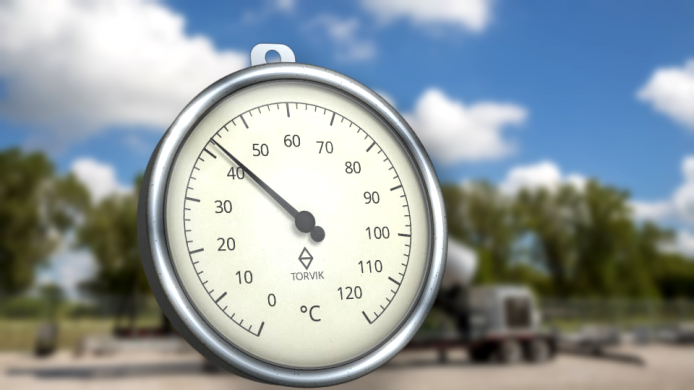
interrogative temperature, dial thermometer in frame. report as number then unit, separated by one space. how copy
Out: 42 °C
